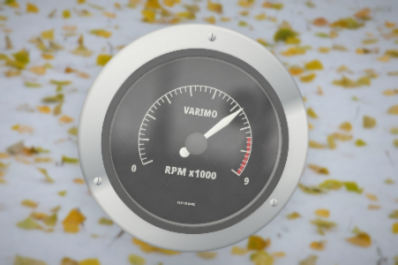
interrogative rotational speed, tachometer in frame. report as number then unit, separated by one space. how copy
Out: 6200 rpm
